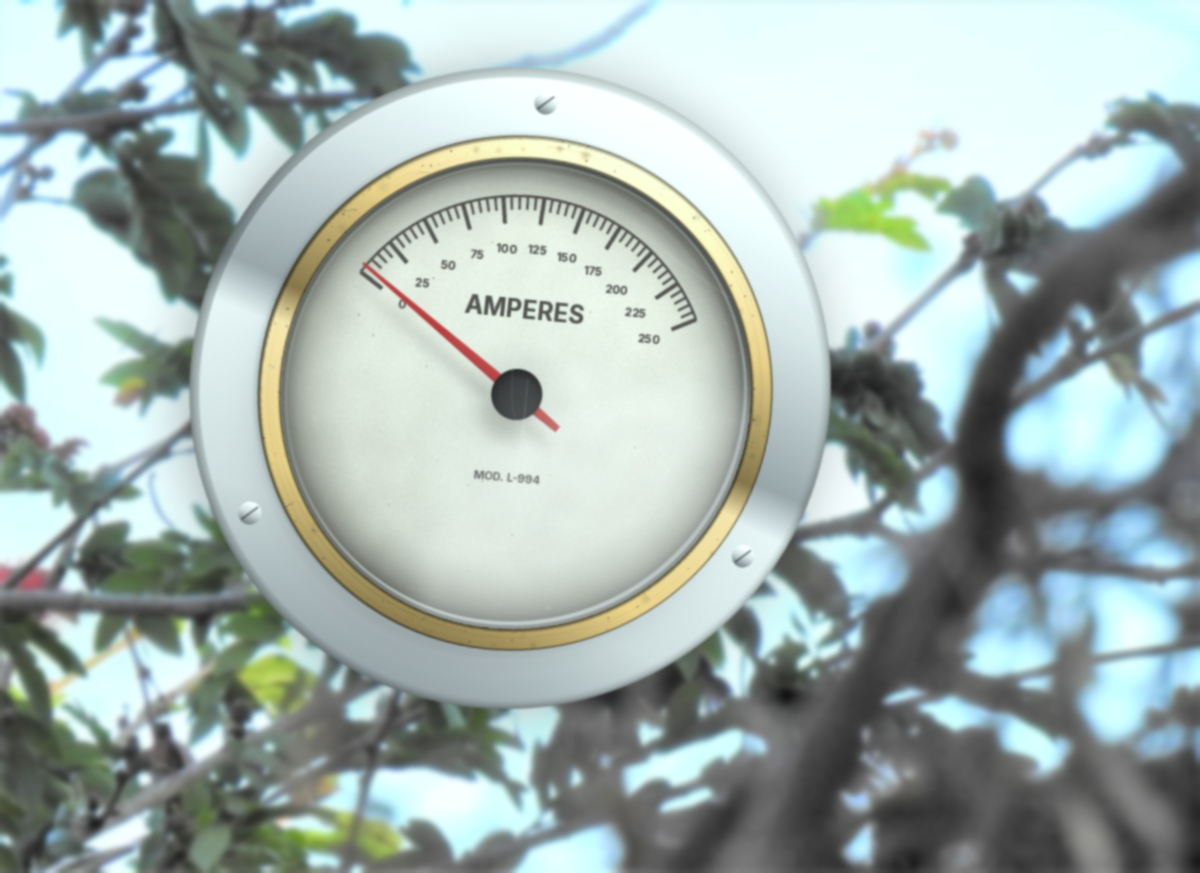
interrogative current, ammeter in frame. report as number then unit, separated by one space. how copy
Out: 5 A
